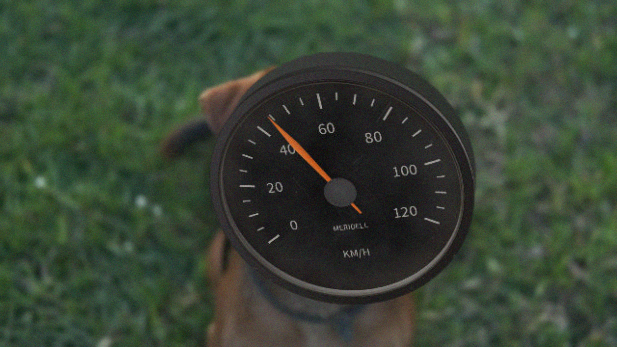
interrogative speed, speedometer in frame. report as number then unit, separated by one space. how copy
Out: 45 km/h
